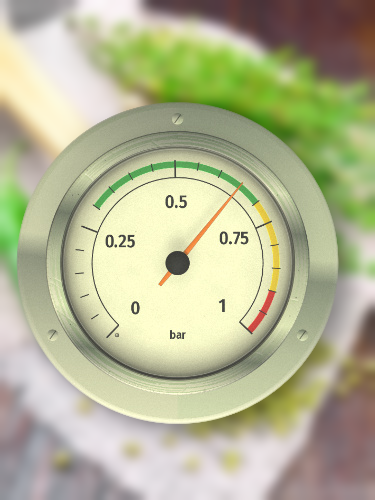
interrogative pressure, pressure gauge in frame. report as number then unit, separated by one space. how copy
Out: 0.65 bar
